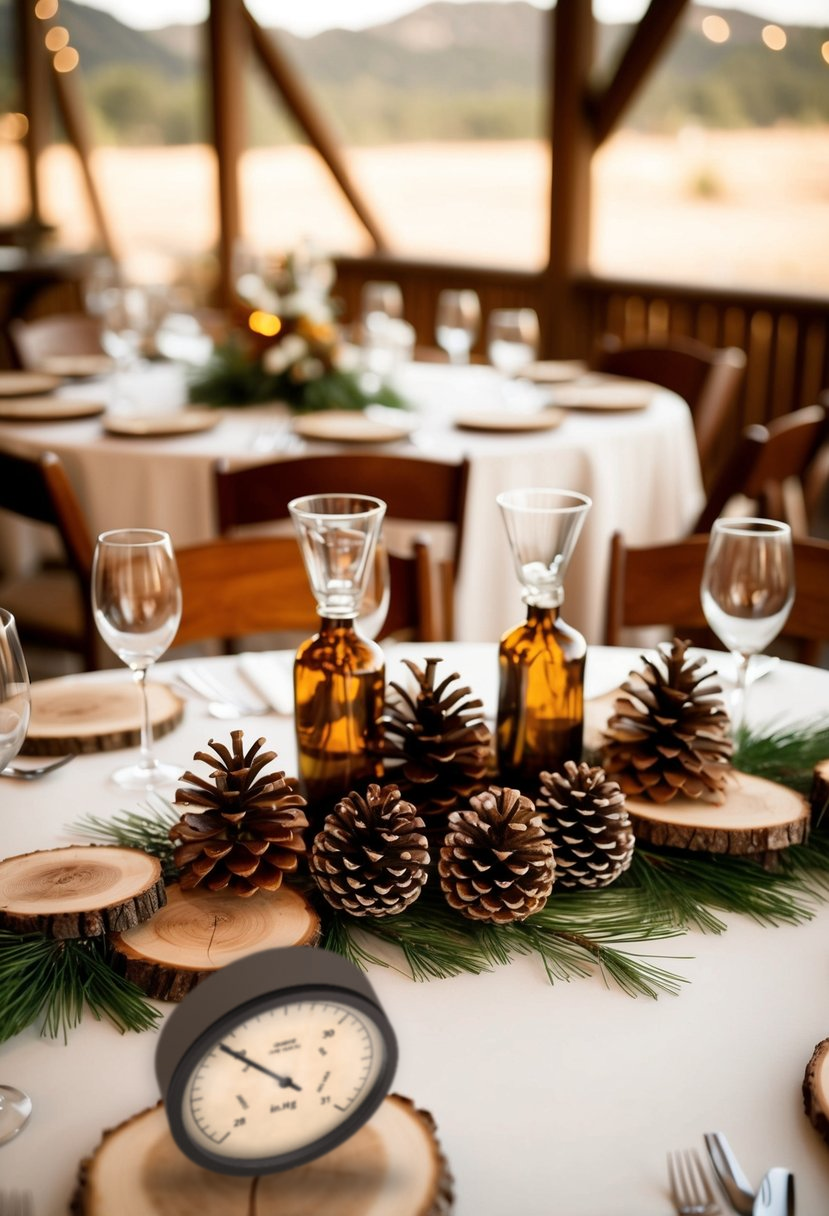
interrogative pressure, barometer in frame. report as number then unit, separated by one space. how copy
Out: 29 inHg
